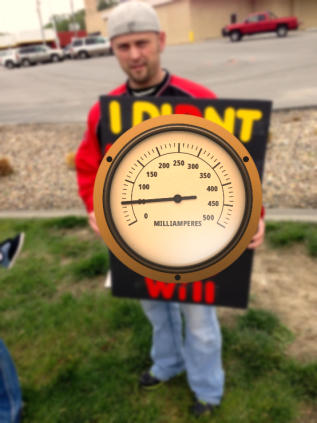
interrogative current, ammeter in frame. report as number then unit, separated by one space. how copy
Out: 50 mA
